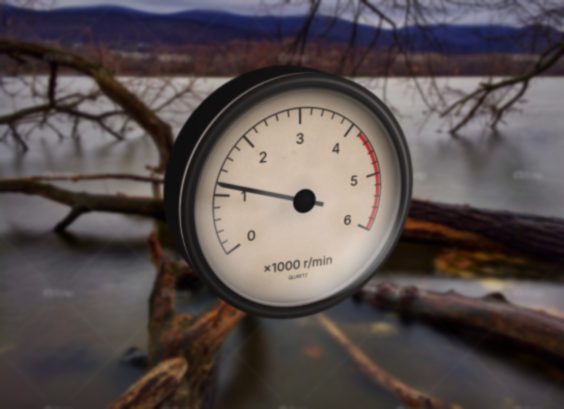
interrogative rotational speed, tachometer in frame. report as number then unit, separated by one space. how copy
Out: 1200 rpm
